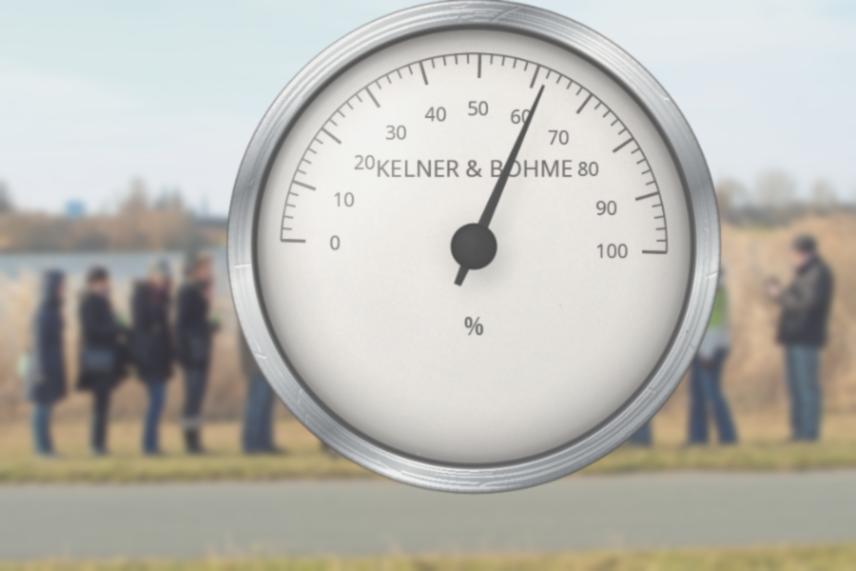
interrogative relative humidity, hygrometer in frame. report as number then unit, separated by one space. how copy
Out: 62 %
